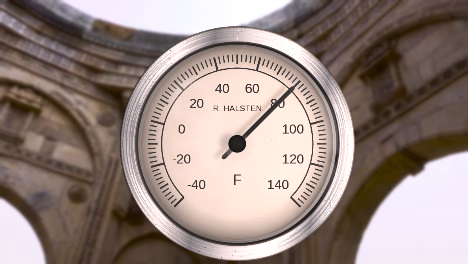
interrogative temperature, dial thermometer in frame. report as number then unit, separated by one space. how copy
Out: 80 °F
